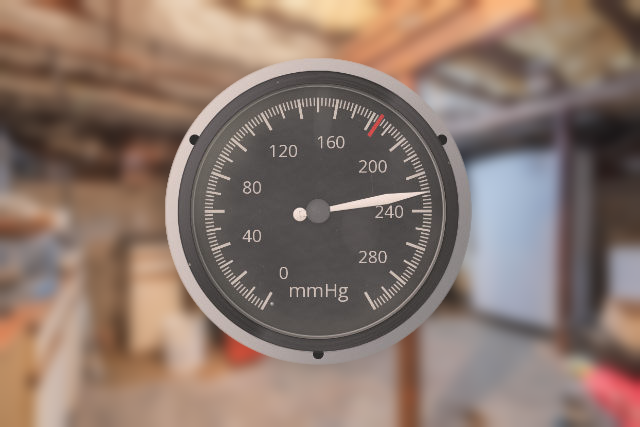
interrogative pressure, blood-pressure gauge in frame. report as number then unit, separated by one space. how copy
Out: 230 mmHg
